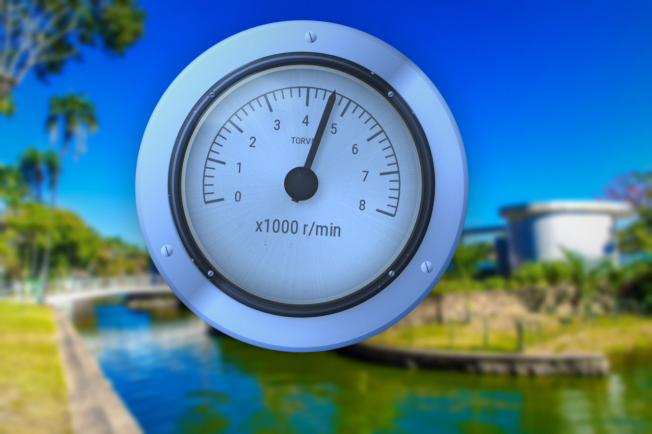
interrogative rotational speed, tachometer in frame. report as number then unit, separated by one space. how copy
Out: 4600 rpm
